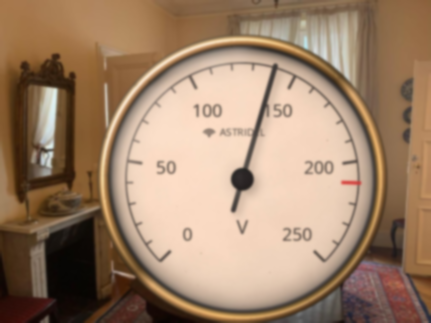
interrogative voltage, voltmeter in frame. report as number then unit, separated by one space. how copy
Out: 140 V
